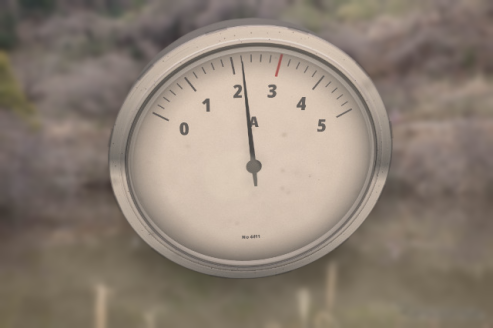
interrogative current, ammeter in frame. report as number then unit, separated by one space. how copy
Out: 2.2 A
